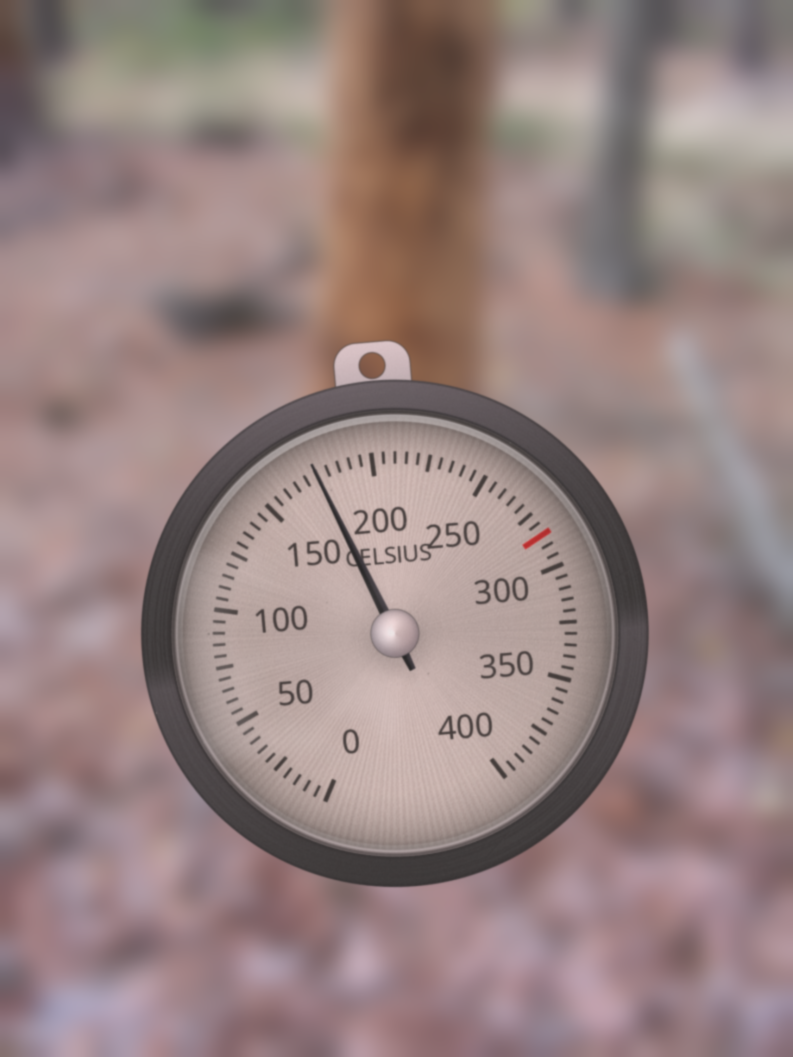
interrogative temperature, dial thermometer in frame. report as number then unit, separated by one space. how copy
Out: 175 °C
